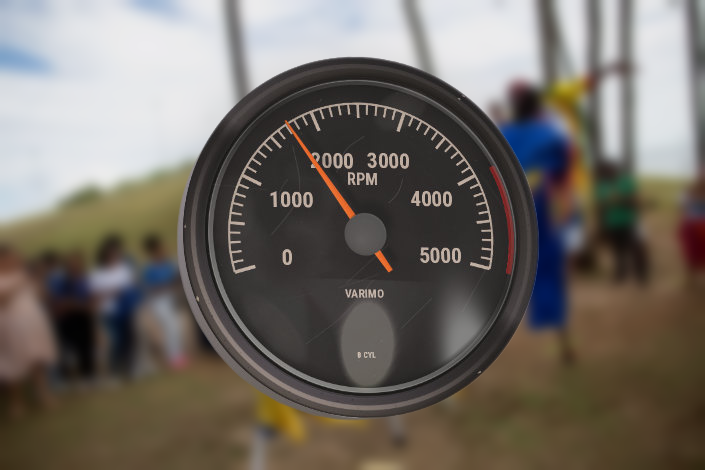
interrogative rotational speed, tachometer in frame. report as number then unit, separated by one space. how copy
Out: 1700 rpm
